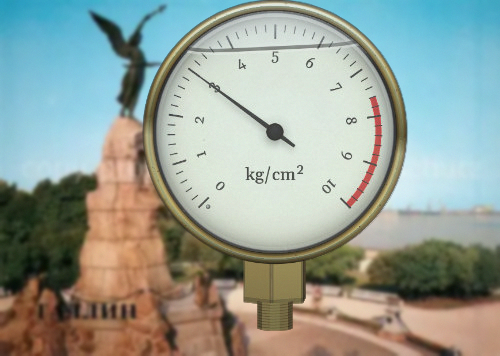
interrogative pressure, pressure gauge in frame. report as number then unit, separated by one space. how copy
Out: 3 kg/cm²
